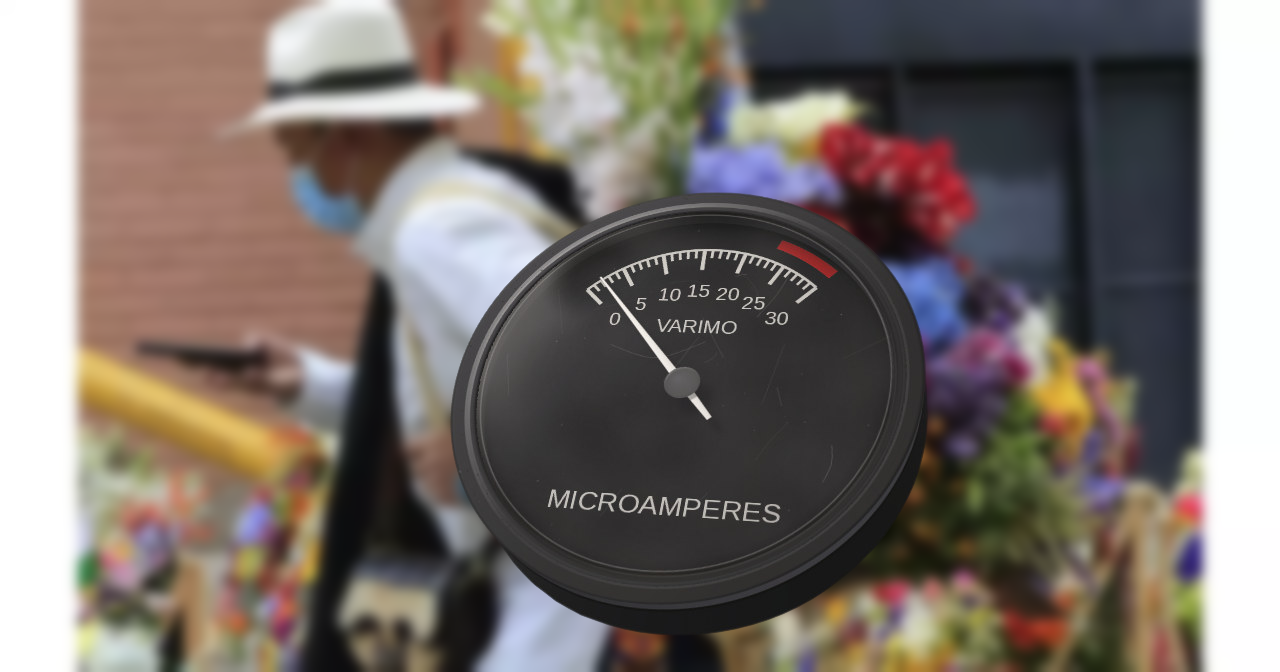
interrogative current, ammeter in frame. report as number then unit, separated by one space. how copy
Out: 2 µA
